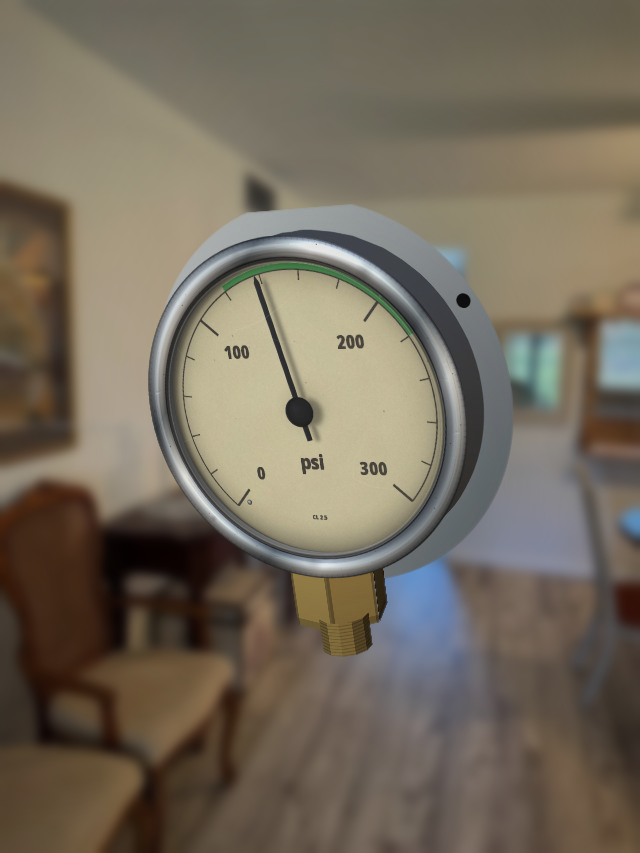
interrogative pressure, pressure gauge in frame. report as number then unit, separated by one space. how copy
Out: 140 psi
